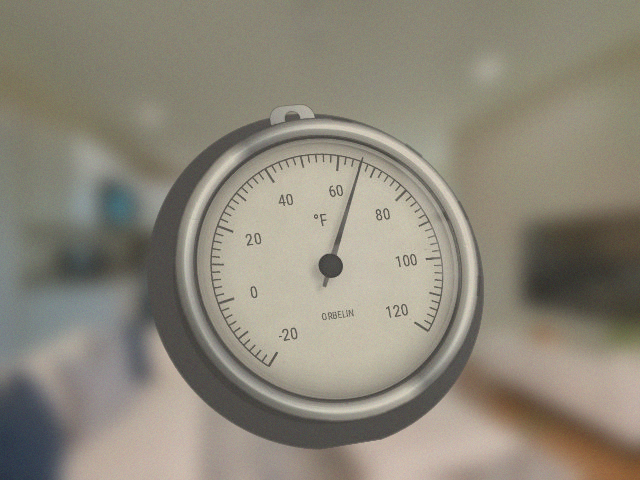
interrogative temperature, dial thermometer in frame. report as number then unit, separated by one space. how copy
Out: 66 °F
